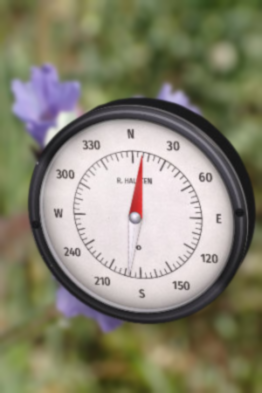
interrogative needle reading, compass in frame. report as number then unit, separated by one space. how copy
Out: 10 °
